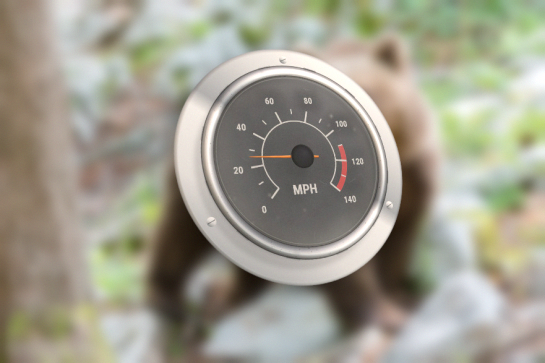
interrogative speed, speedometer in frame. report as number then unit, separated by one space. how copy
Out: 25 mph
